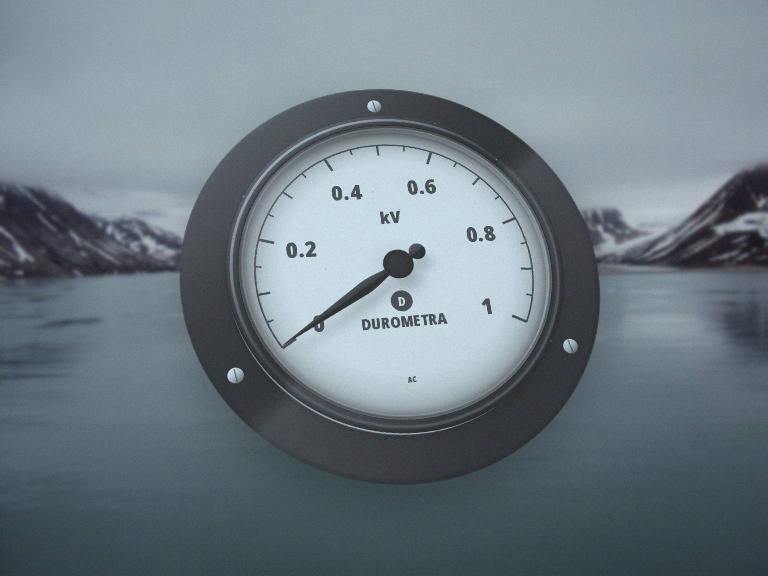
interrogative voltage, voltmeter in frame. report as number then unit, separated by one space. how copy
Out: 0 kV
